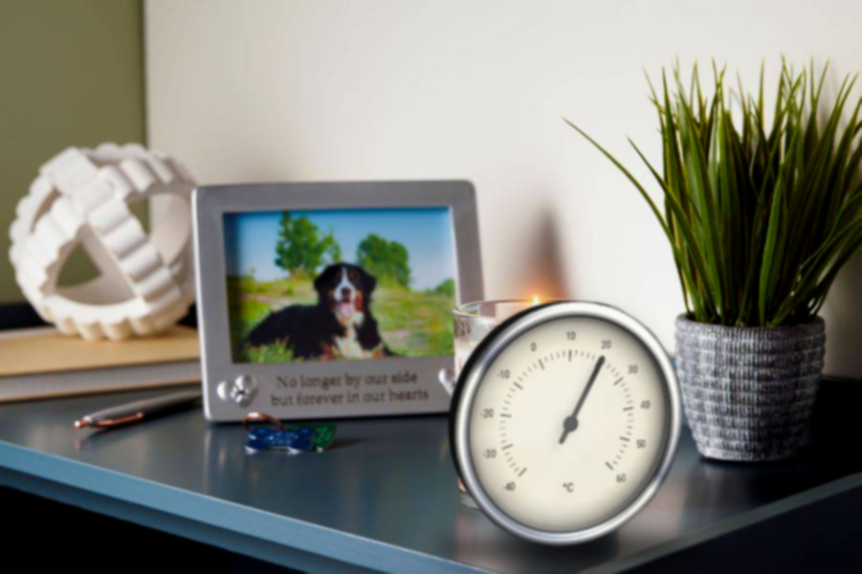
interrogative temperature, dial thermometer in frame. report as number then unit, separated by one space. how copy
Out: 20 °C
